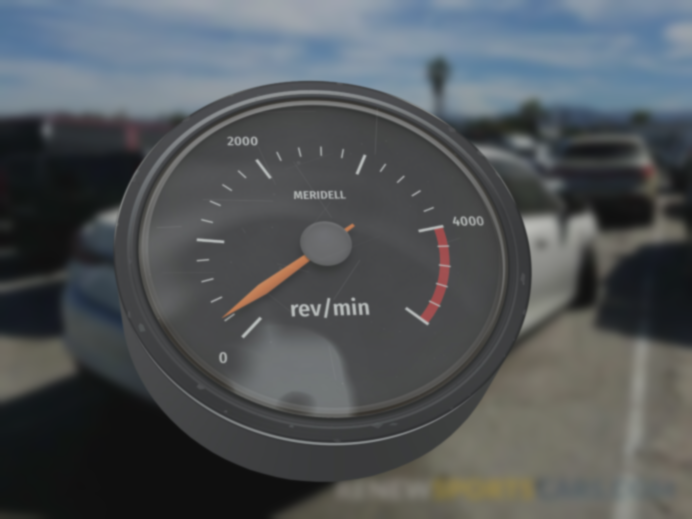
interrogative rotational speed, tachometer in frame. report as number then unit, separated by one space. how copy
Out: 200 rpm
